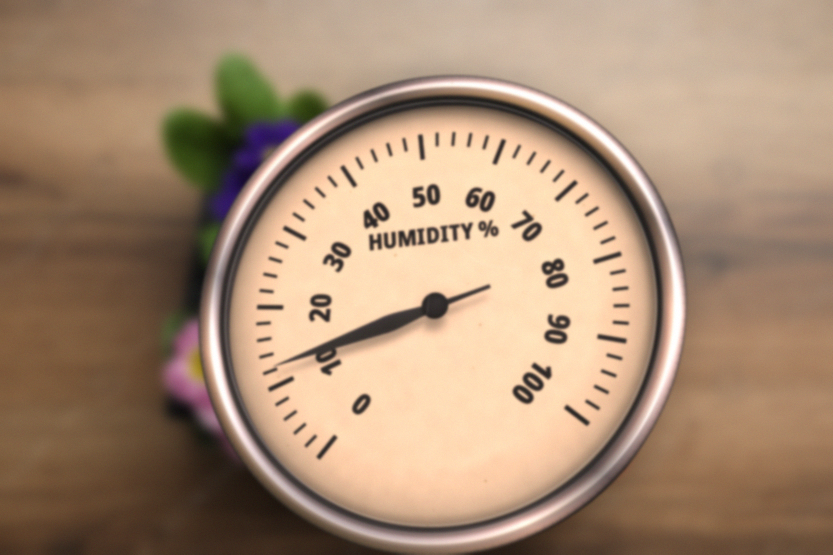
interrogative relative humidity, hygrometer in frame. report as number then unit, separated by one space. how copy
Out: 12 %
